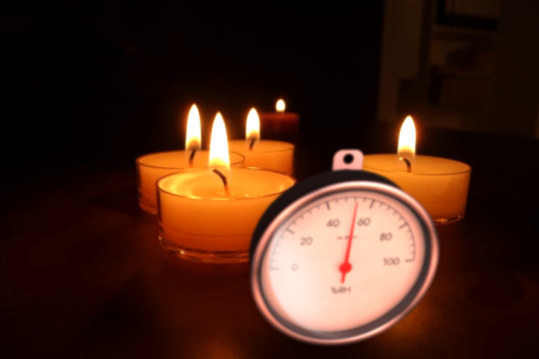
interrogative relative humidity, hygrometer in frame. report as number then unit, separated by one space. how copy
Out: 52 %
